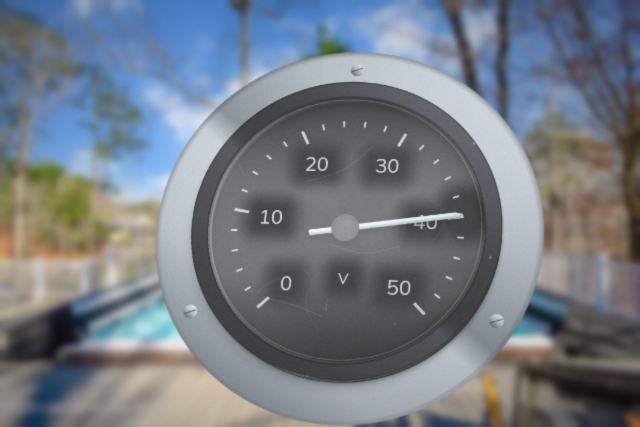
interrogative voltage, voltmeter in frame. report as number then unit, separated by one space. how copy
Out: 40 V
